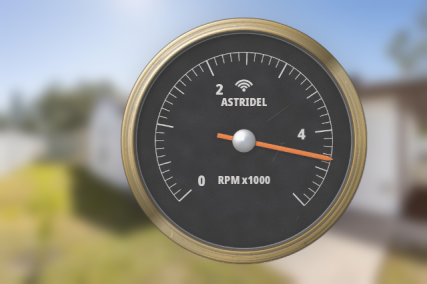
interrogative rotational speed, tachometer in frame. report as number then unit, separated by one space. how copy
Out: 4350 rpm
